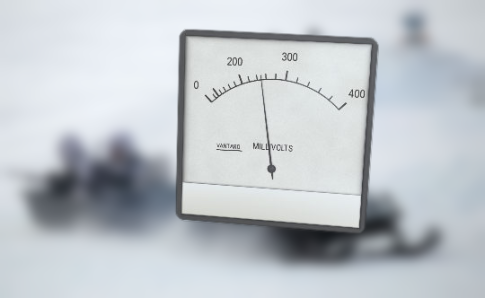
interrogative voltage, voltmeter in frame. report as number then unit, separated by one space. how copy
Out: 250 mV
